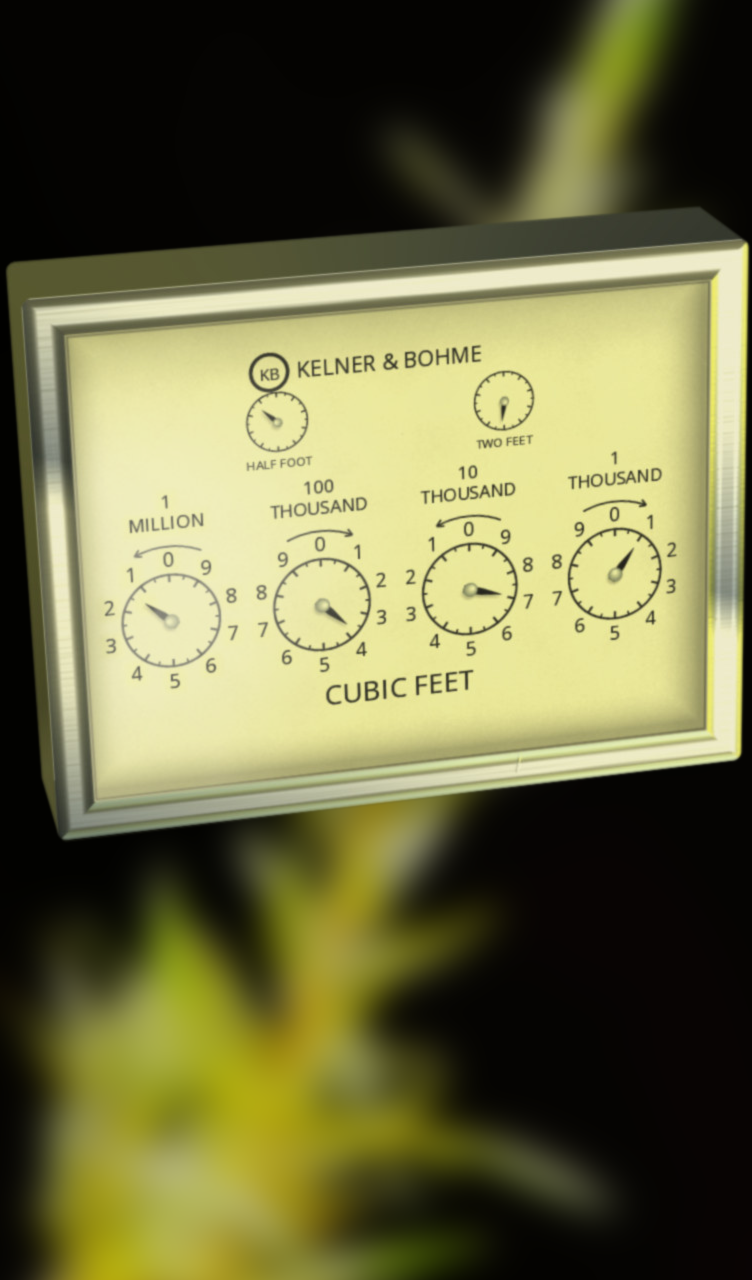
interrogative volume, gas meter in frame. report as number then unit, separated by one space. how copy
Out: 137100 ft³
